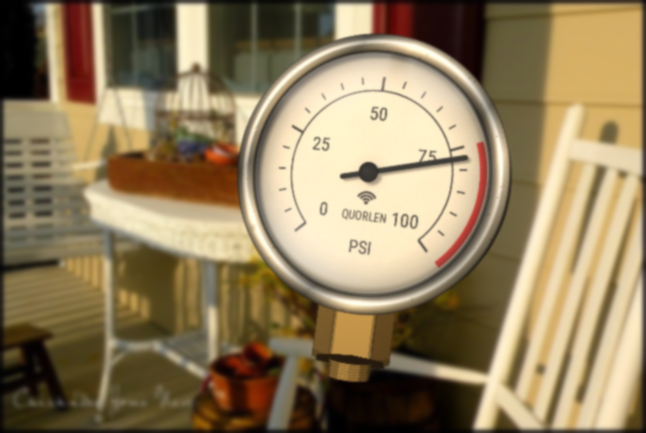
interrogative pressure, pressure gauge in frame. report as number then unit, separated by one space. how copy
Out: 77.5 psi
